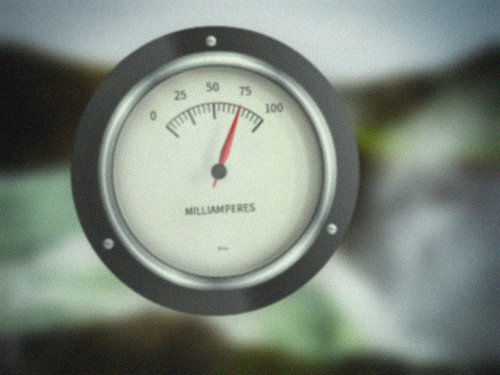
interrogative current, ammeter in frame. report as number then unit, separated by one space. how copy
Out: 75 mA
